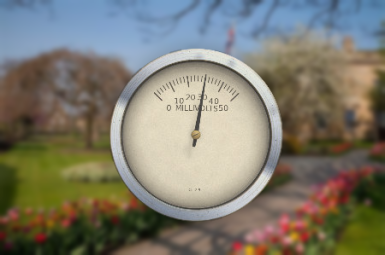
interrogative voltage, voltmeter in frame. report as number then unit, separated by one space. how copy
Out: 30 mV
